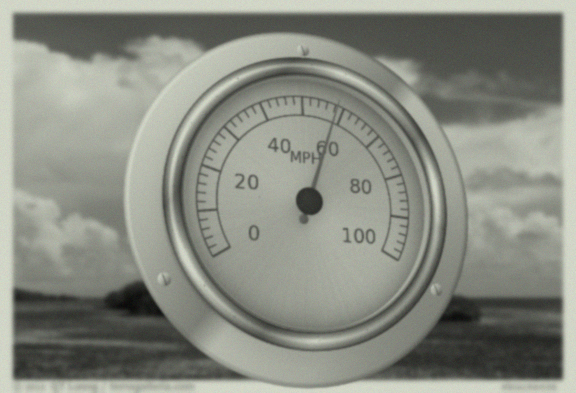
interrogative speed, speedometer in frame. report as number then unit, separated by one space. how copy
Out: 58 mph
